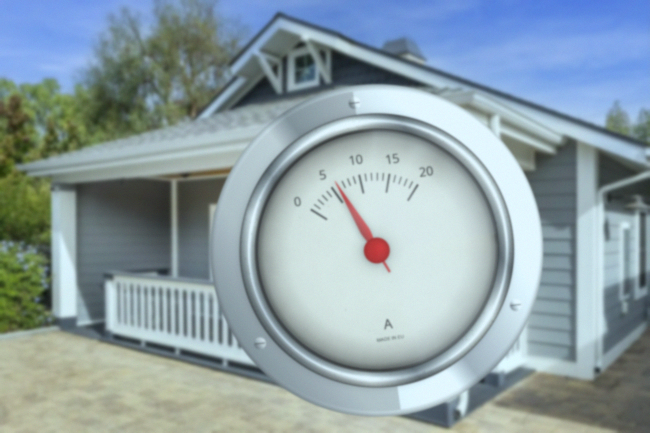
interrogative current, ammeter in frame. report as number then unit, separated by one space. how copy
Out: 6 A
